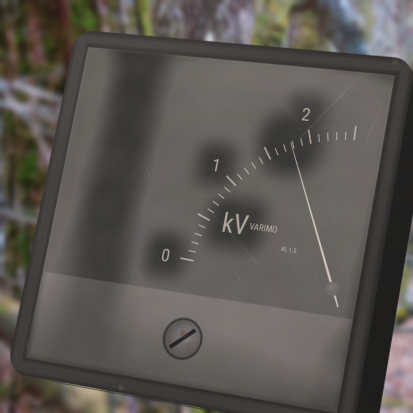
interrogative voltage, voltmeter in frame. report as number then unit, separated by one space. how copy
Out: 1.8 kV
